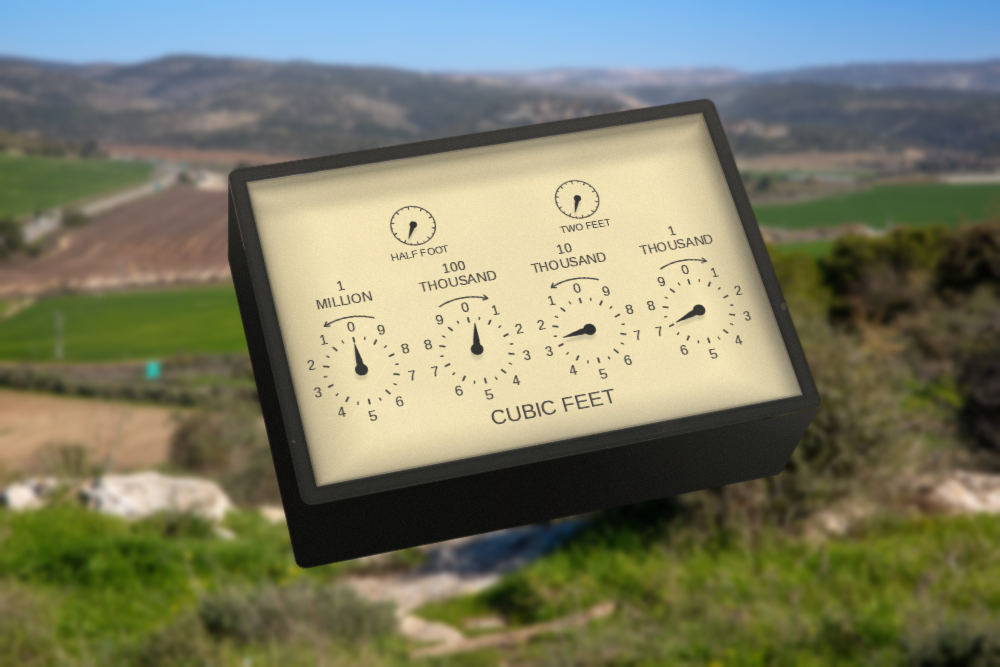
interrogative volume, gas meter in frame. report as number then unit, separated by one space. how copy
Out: 2700 ft³
